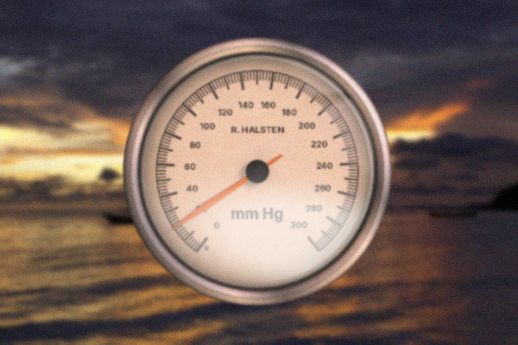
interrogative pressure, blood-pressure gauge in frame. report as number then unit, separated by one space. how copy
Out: 20 mmHg
